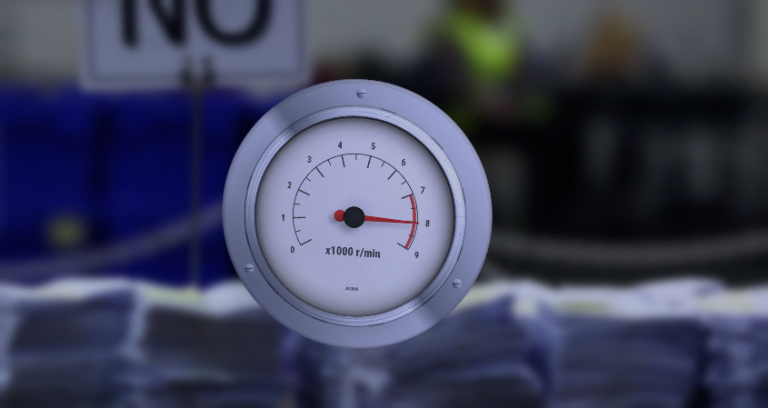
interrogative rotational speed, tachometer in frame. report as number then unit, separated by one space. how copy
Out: 8000 rpm
